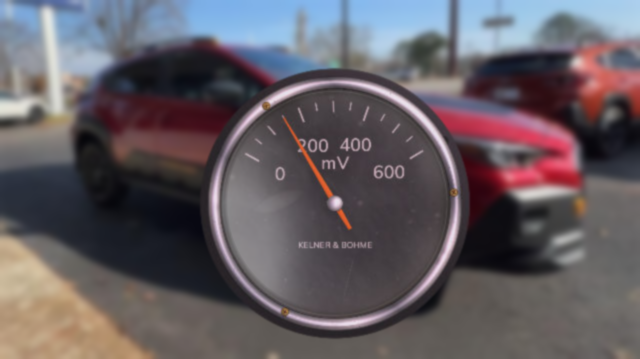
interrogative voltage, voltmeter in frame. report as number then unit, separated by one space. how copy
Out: 150 mV
